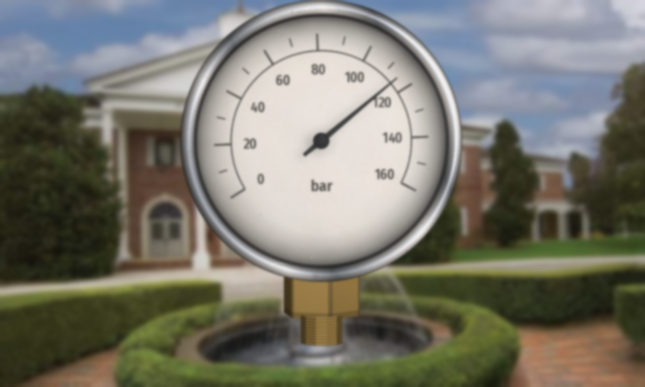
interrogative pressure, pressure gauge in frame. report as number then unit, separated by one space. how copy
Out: 115 bar
